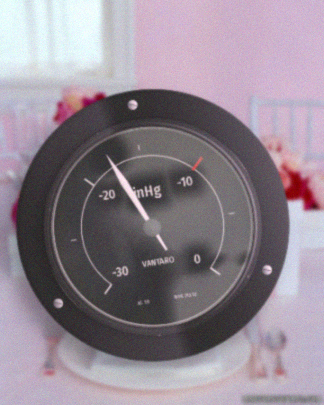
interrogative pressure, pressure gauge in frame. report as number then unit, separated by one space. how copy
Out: -17.5 inHg
